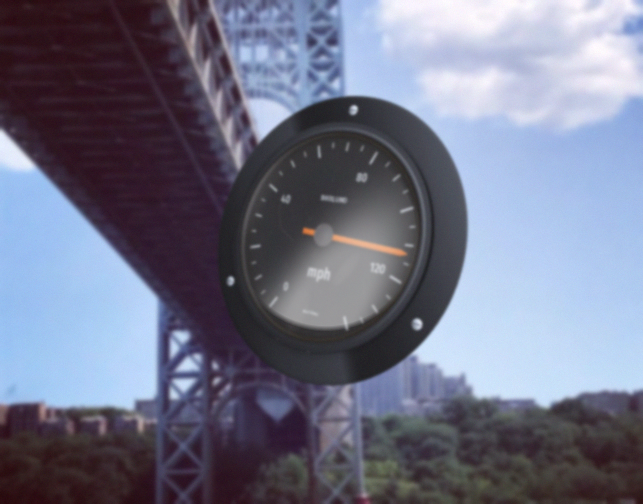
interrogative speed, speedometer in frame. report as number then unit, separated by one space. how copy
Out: 112.5 mph
